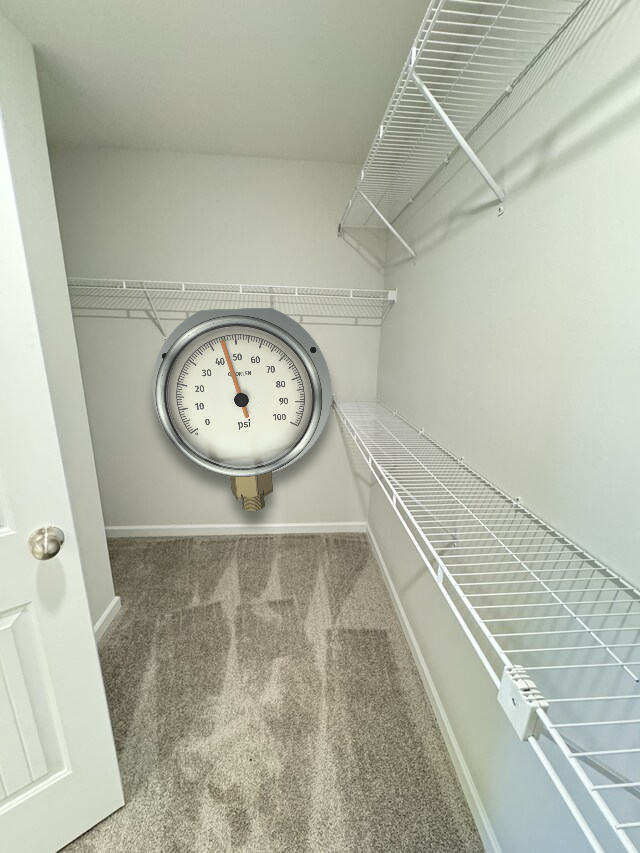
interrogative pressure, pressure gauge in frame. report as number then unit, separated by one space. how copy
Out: 45 psi
